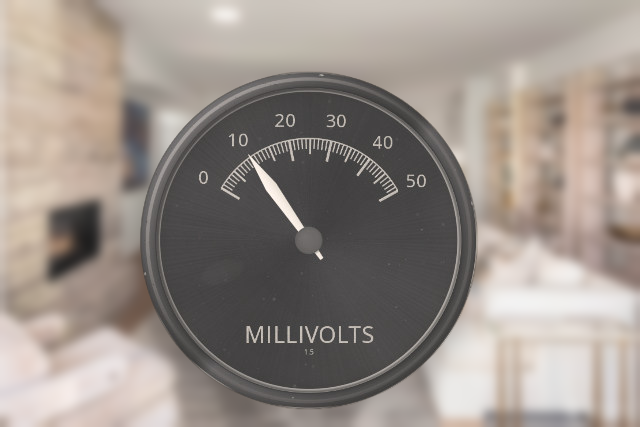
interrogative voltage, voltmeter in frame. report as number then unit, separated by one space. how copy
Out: 10 mV
